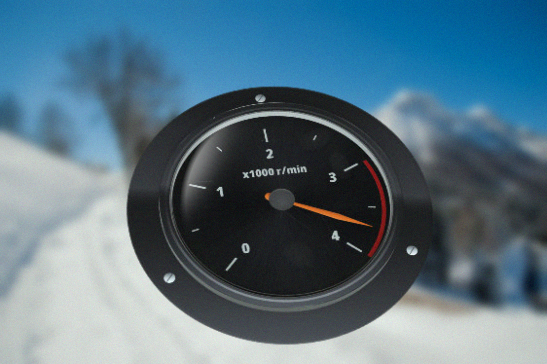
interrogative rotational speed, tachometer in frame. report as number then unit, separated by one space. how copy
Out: 3750 rpm
